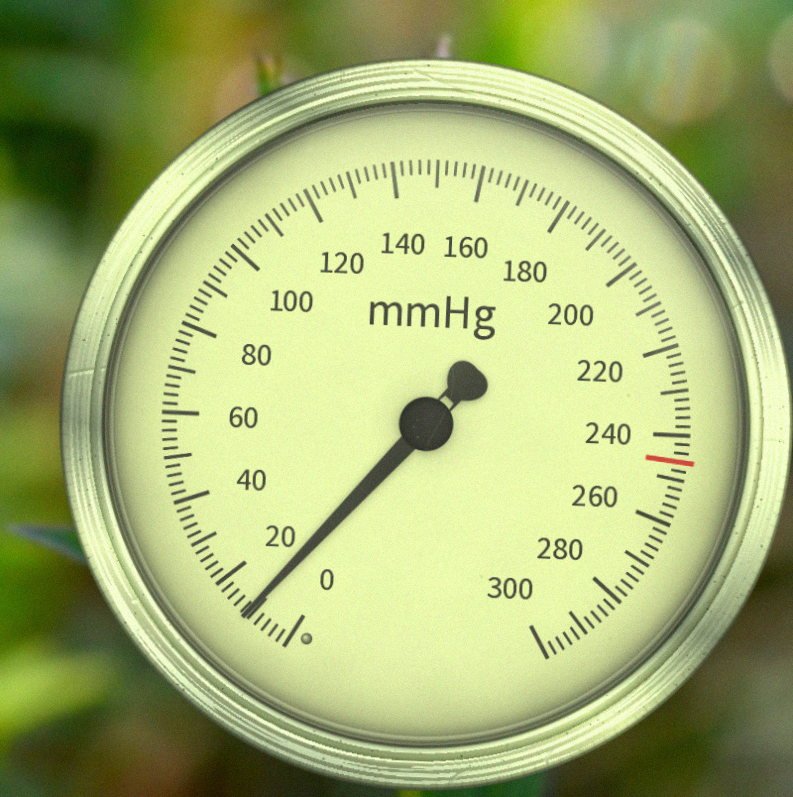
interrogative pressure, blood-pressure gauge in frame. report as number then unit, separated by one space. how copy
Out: 11 mmHg
